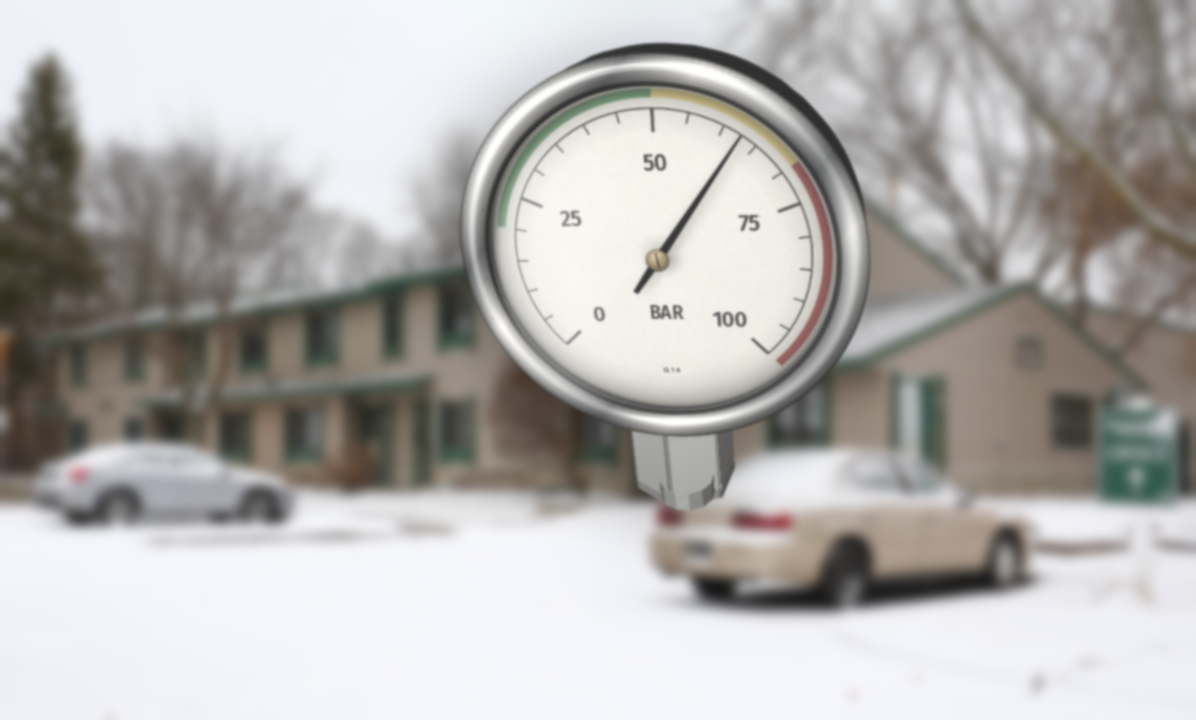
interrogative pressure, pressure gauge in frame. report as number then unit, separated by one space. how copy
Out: 62.5 bar
